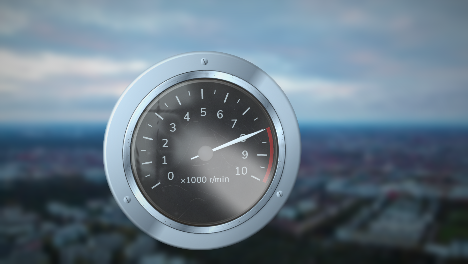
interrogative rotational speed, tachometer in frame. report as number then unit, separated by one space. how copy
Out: 8000 rpm
